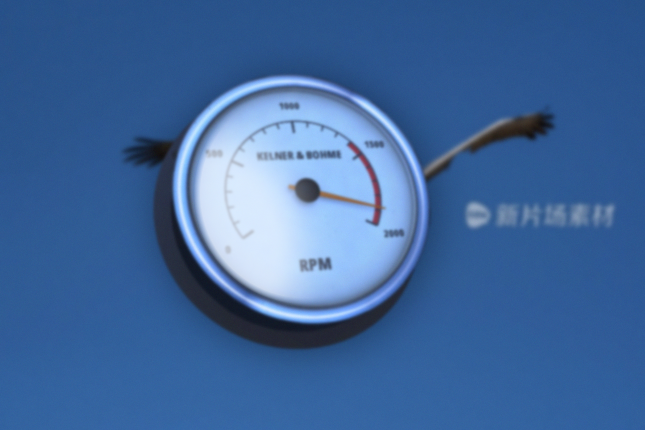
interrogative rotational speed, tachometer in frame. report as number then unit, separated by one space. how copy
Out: 1900 rpm
